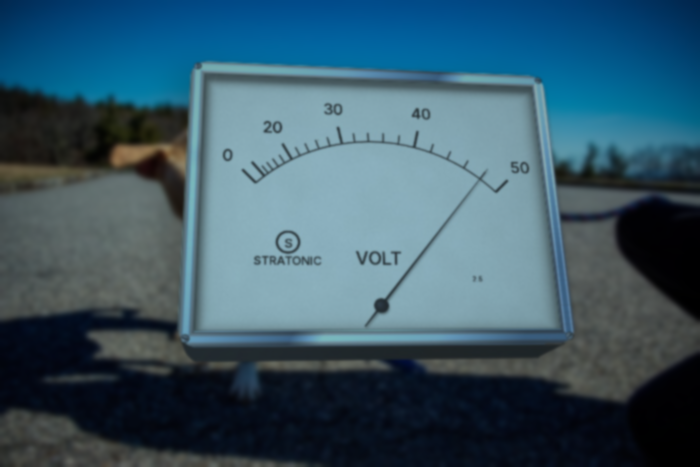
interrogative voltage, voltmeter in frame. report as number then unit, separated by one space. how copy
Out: 48 V
